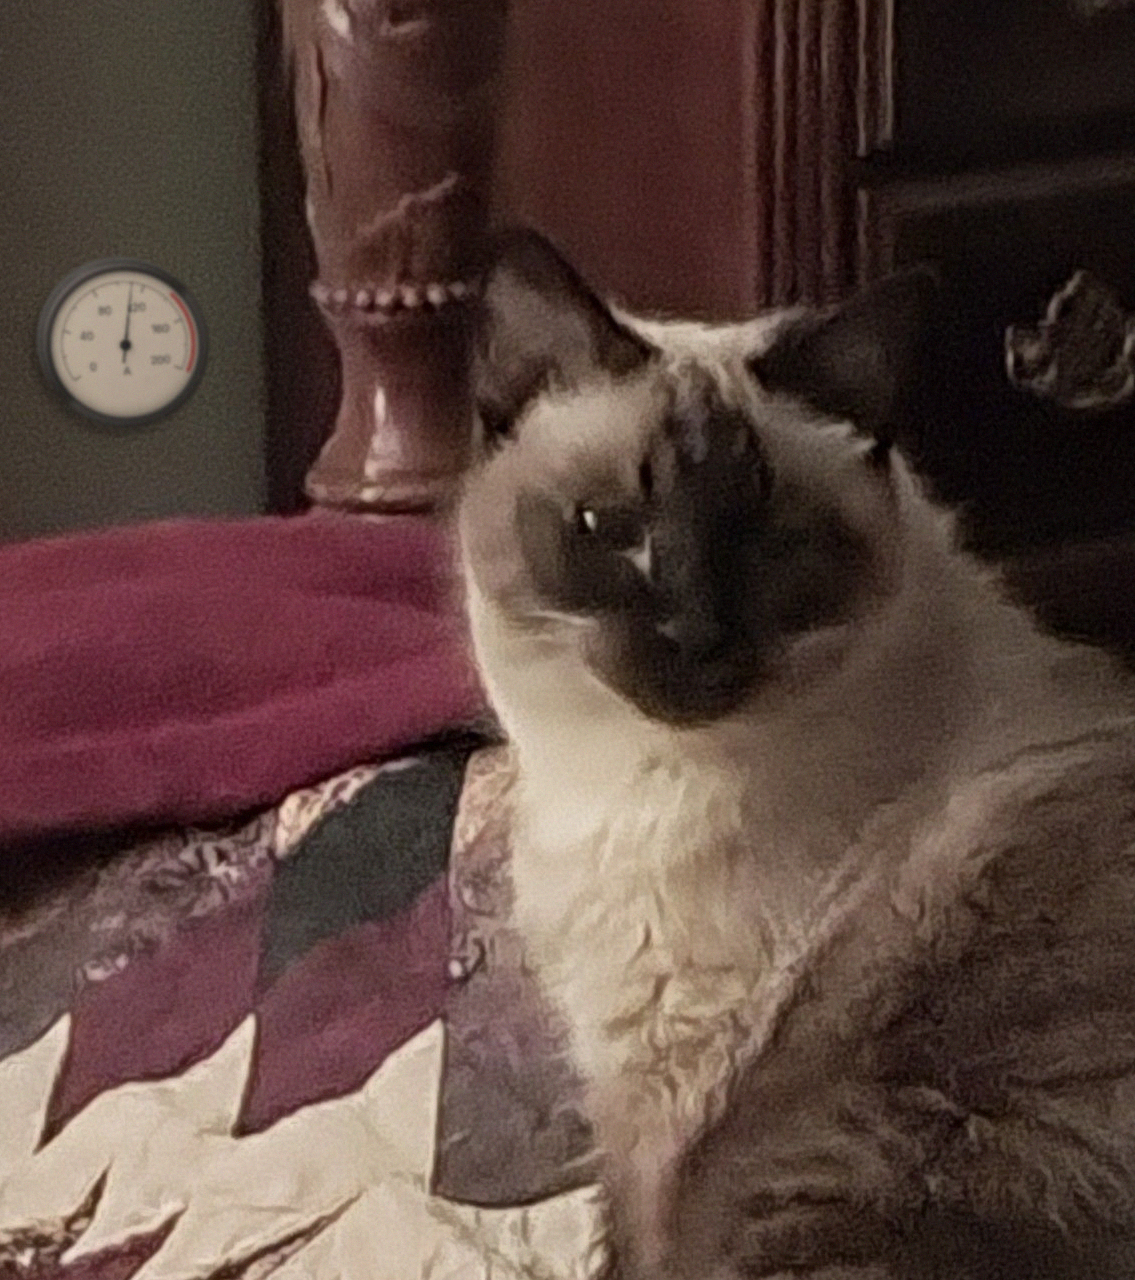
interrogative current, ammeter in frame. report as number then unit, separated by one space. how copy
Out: 110 A
